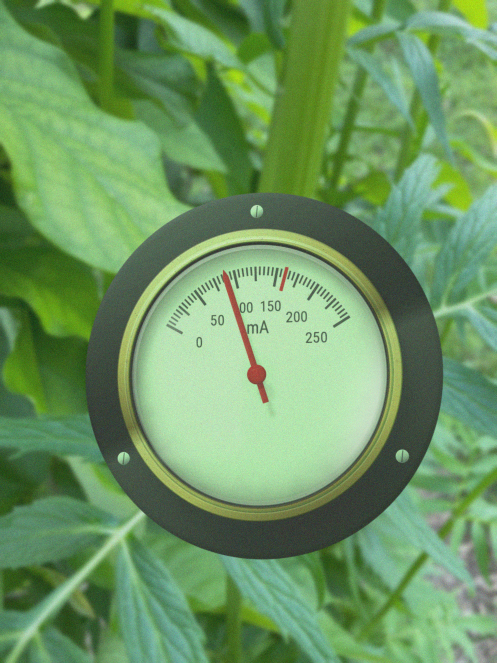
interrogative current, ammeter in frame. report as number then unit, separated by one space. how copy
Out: 90 mA
